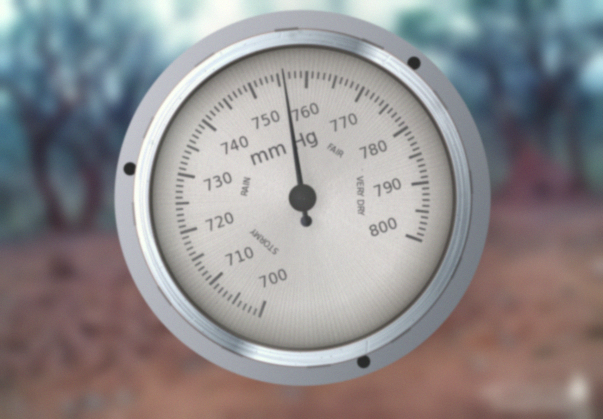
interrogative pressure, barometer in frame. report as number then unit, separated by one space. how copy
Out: 756 mmHg
